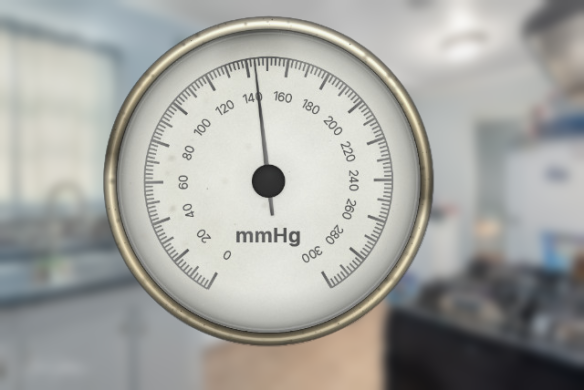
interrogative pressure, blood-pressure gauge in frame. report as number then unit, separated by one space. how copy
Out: 144 mmHg
